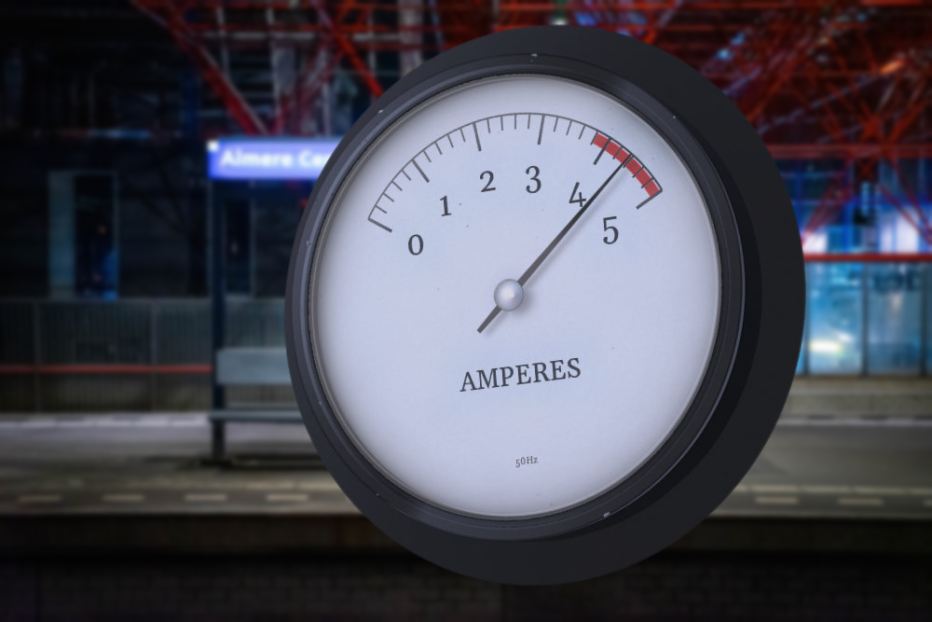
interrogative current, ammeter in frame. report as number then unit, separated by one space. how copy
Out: 4.4 A
